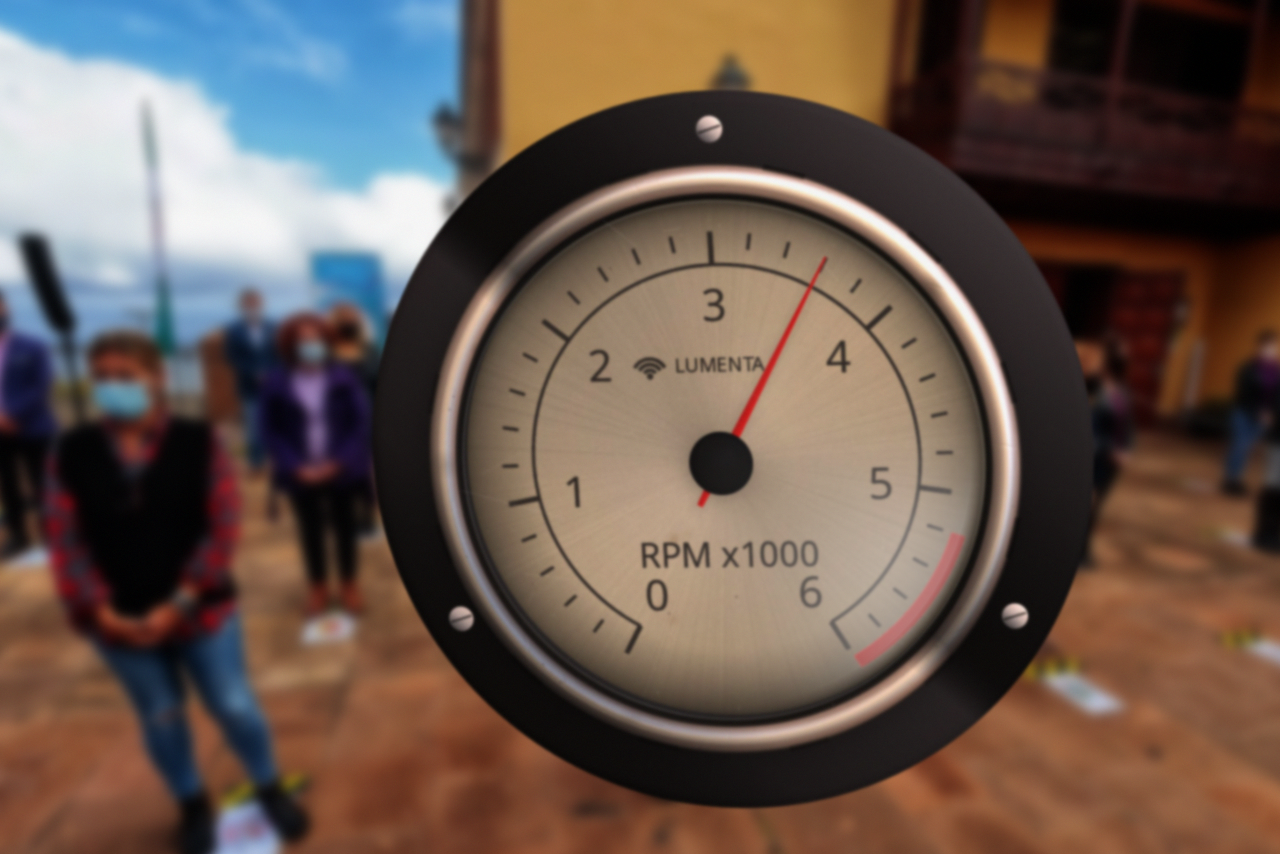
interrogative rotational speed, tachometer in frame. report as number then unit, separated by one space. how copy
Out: 3600 rpm
